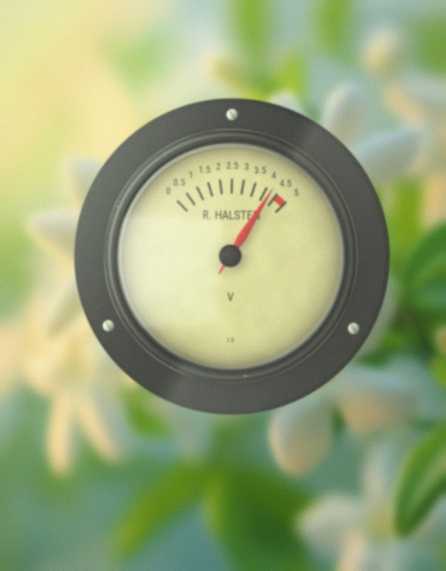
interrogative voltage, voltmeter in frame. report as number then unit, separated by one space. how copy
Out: 4.25 V
